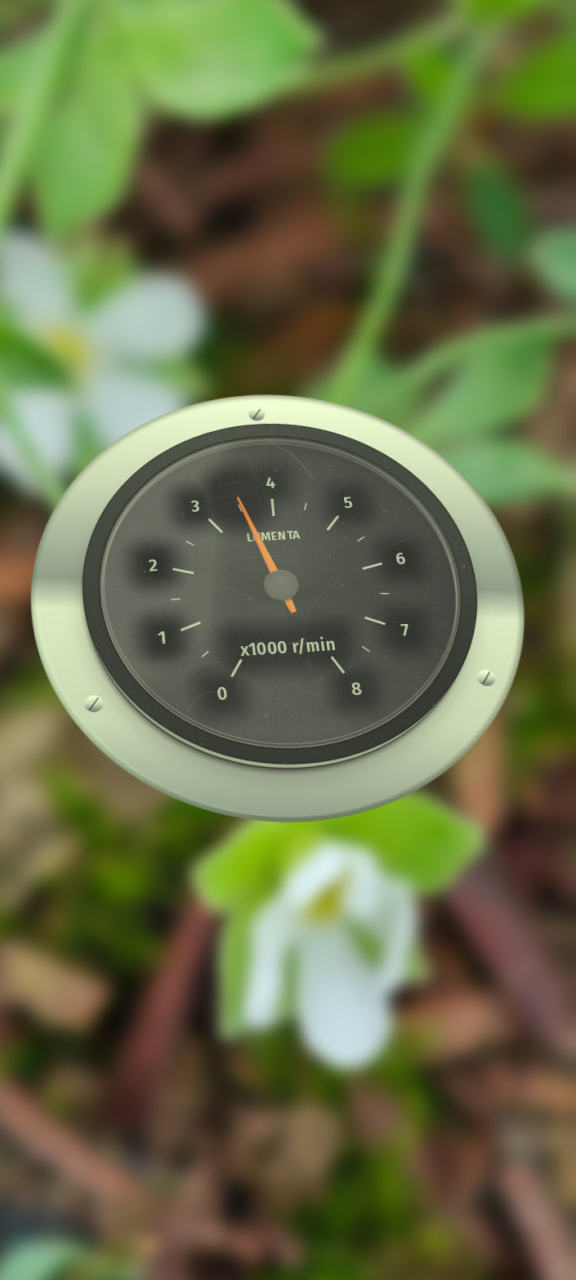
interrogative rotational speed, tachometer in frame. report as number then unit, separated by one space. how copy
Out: 3500 rpm
